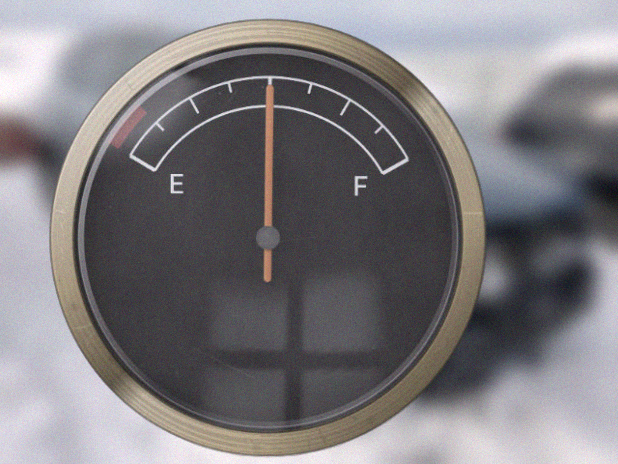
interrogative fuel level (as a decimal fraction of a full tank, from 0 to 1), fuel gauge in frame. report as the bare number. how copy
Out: 0.5
